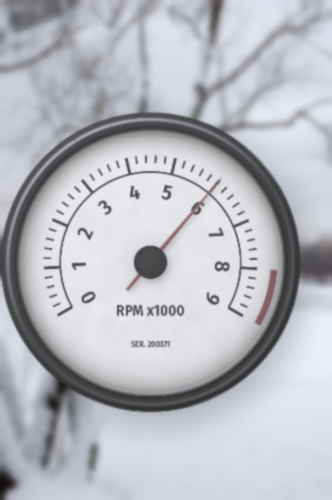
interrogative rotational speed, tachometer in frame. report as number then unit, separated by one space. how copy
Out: 6000 rpm
